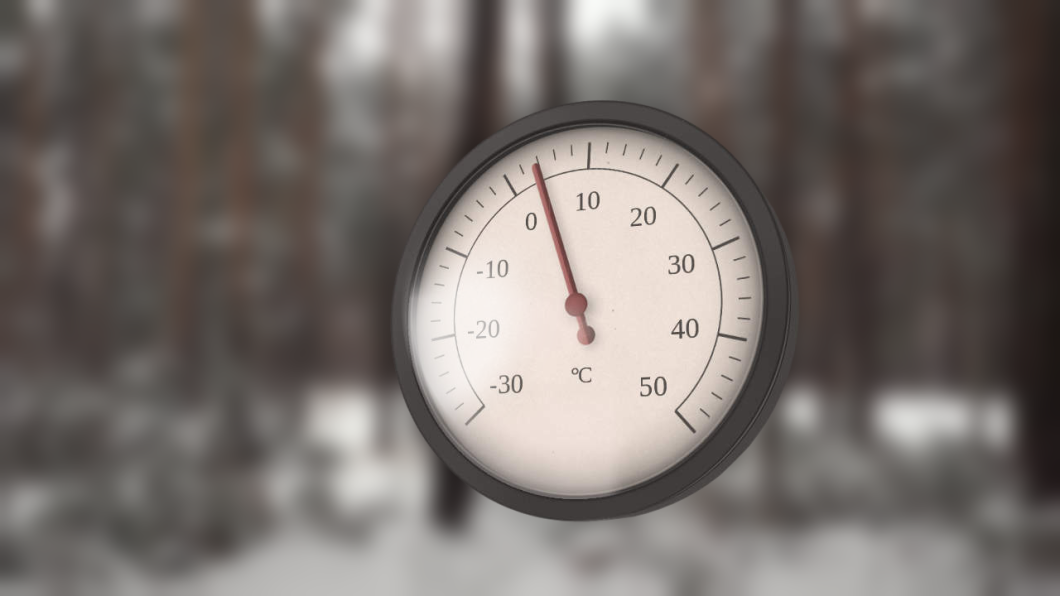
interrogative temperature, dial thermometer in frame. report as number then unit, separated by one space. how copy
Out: 4 °C
